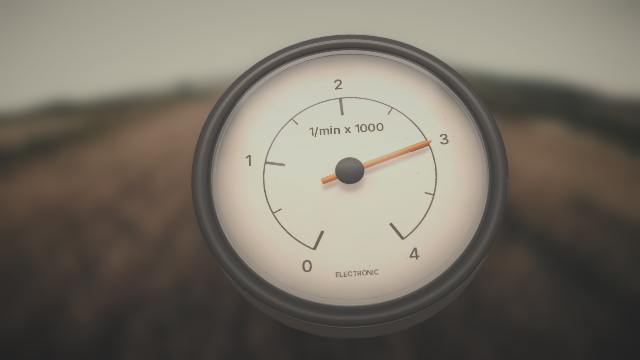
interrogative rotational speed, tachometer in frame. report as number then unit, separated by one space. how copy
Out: 3000 rpm
